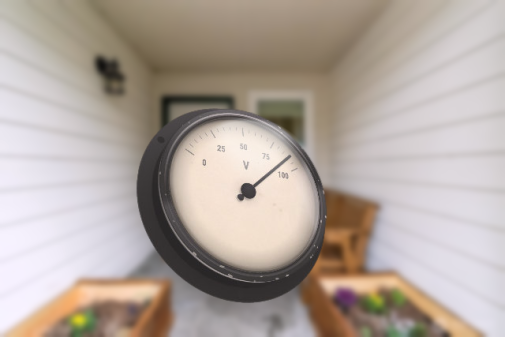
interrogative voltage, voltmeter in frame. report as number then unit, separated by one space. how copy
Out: 90 V
